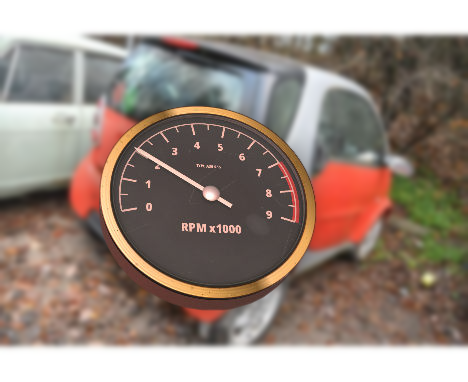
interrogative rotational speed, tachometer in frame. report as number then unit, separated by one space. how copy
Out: 2000 rpm
